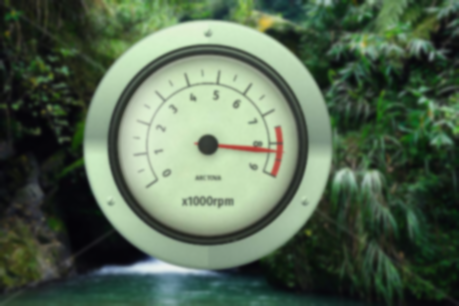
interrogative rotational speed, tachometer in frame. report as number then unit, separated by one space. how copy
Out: 8250 rpm
